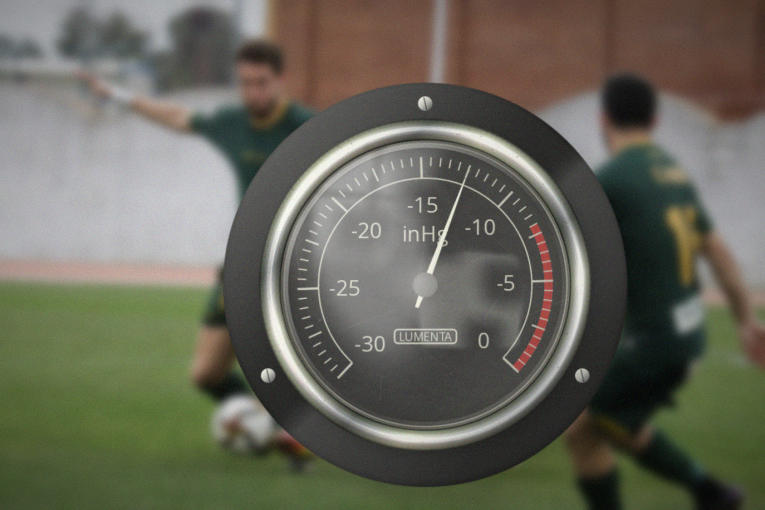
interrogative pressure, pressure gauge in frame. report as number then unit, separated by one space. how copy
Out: -12.5 inHg
